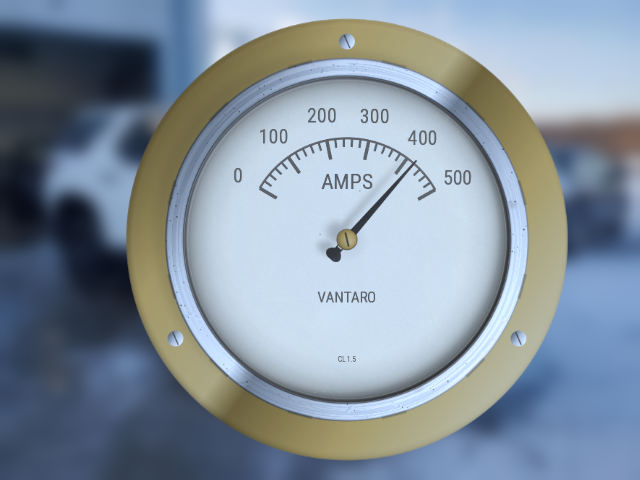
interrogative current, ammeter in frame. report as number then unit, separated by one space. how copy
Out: 420 A
